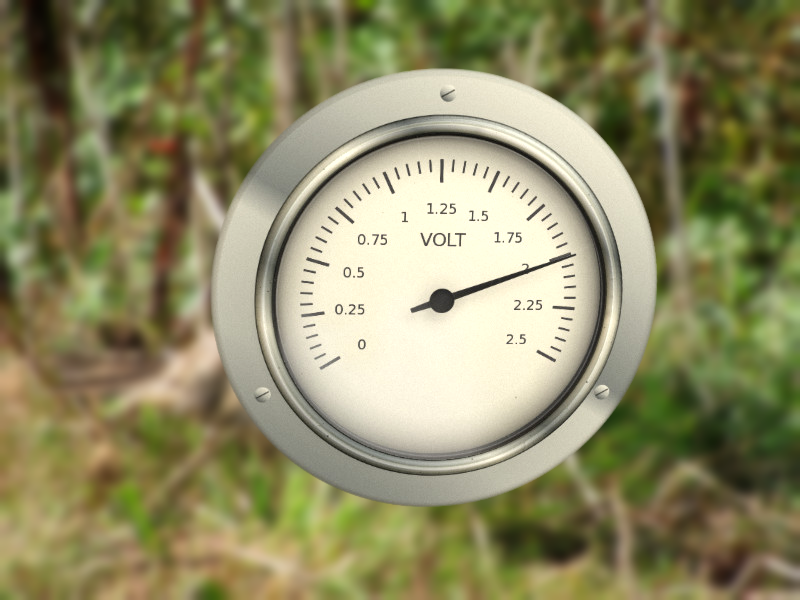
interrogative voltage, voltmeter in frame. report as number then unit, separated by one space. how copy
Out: 2 V
